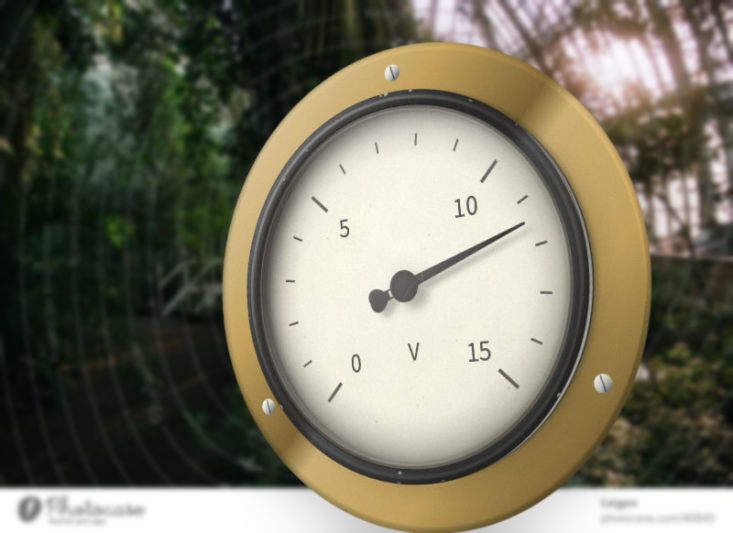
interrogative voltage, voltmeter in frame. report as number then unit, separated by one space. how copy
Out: 11.5 V
